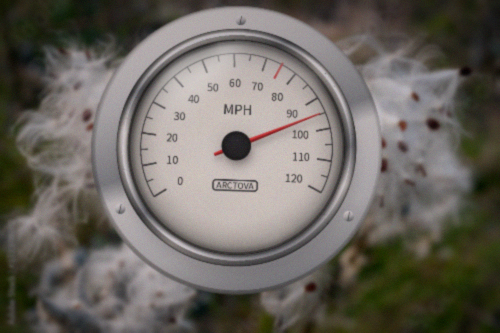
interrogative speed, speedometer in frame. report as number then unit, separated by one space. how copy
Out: 95 mph
